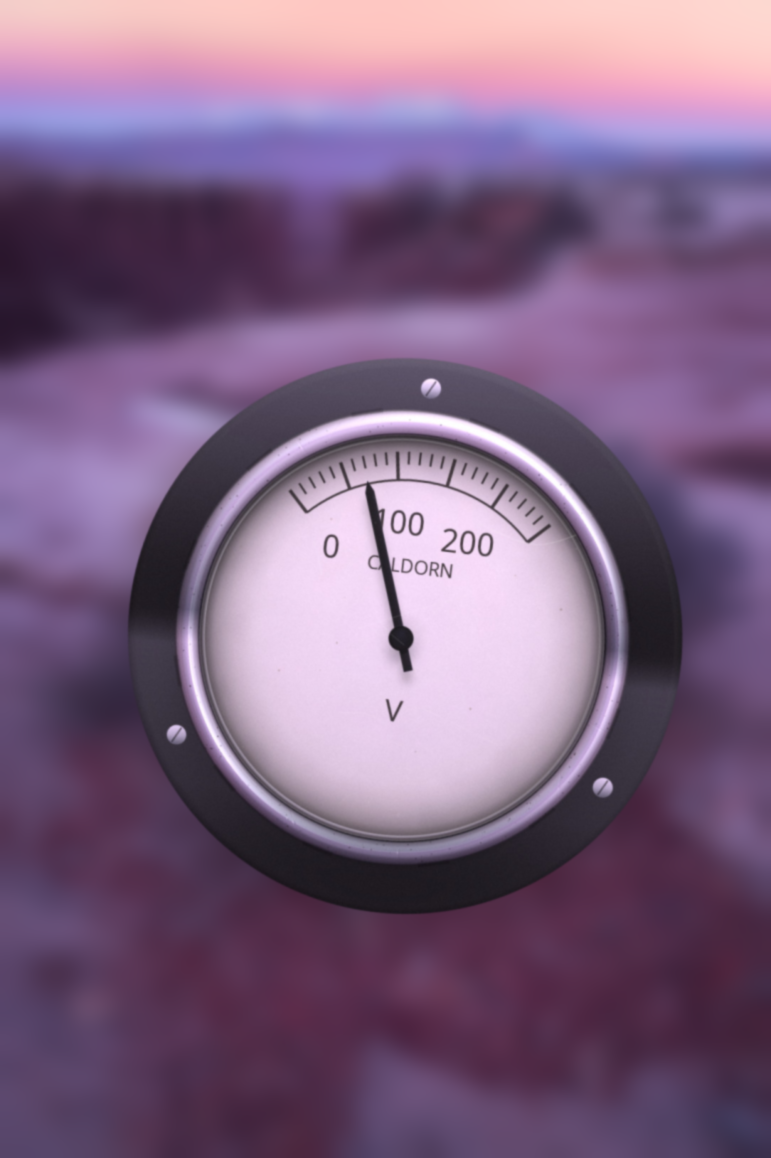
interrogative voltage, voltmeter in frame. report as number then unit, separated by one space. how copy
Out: 70 V
